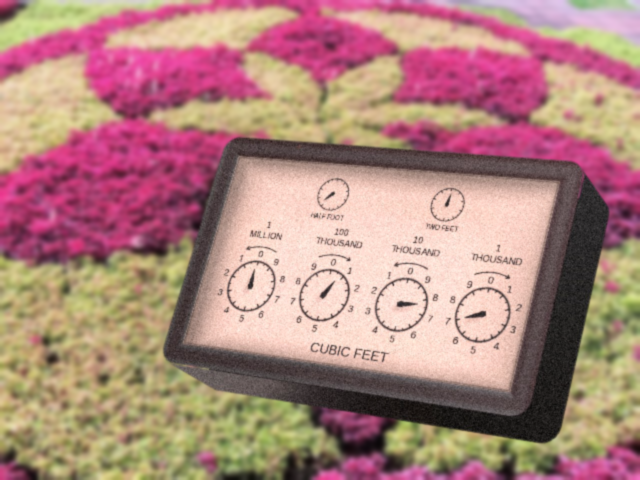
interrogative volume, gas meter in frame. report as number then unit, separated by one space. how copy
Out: 7700 ft³
